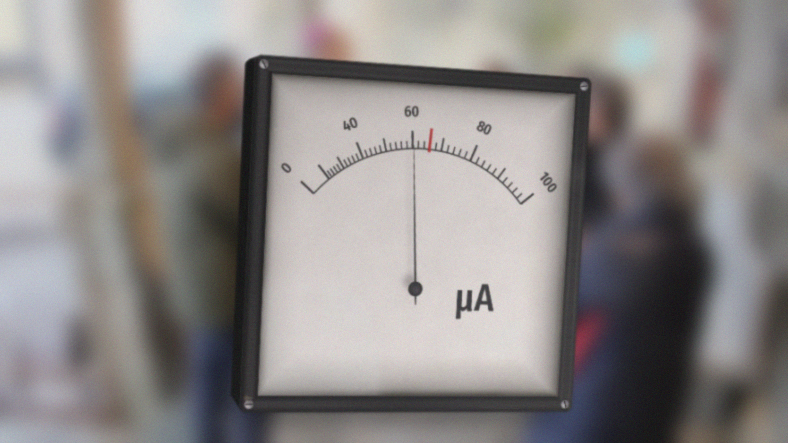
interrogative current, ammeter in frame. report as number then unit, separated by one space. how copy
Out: 60 µA
